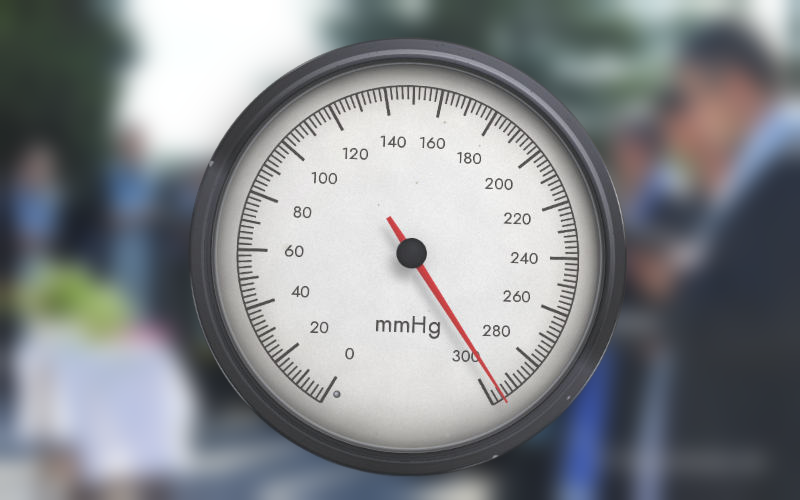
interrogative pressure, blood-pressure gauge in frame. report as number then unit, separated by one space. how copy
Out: 296 mmHg
